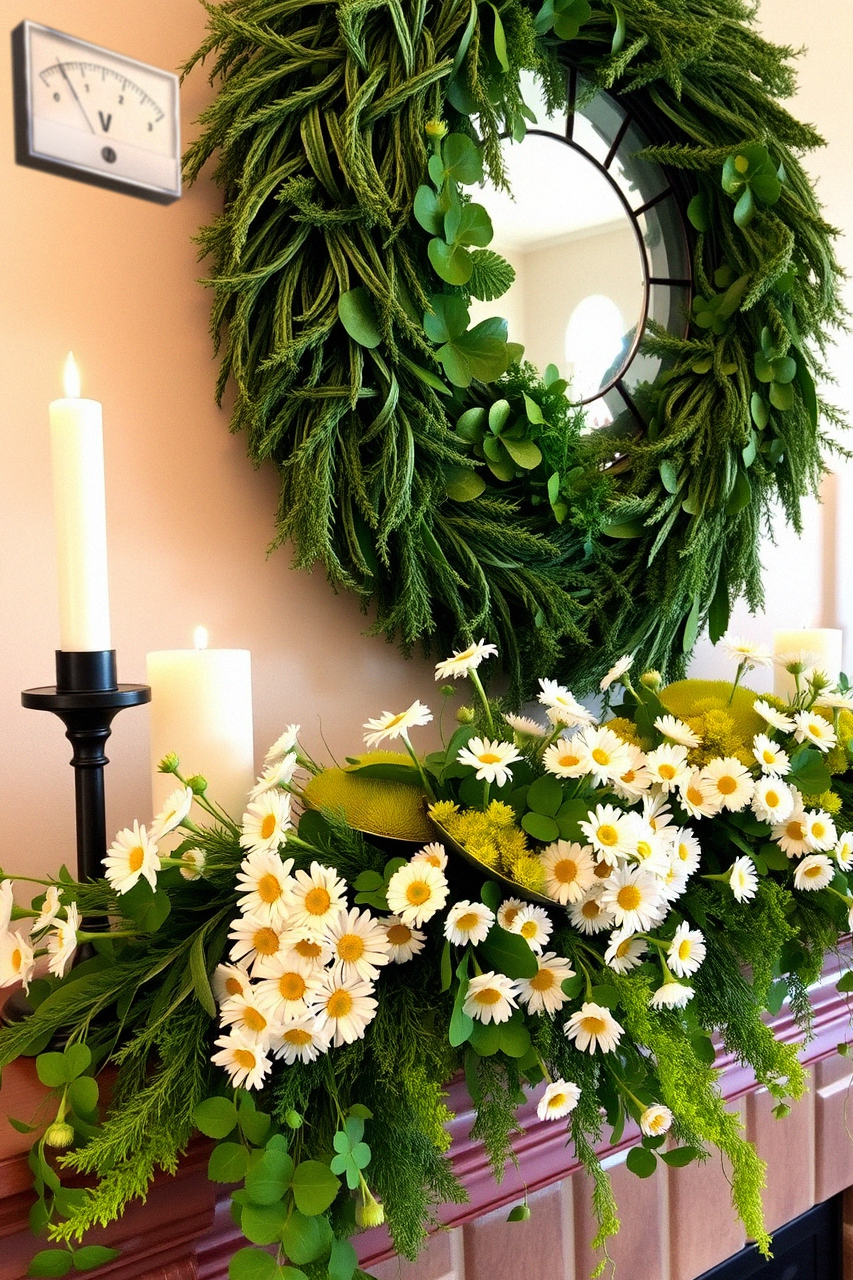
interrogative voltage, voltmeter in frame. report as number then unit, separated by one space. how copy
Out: 0.5 V
